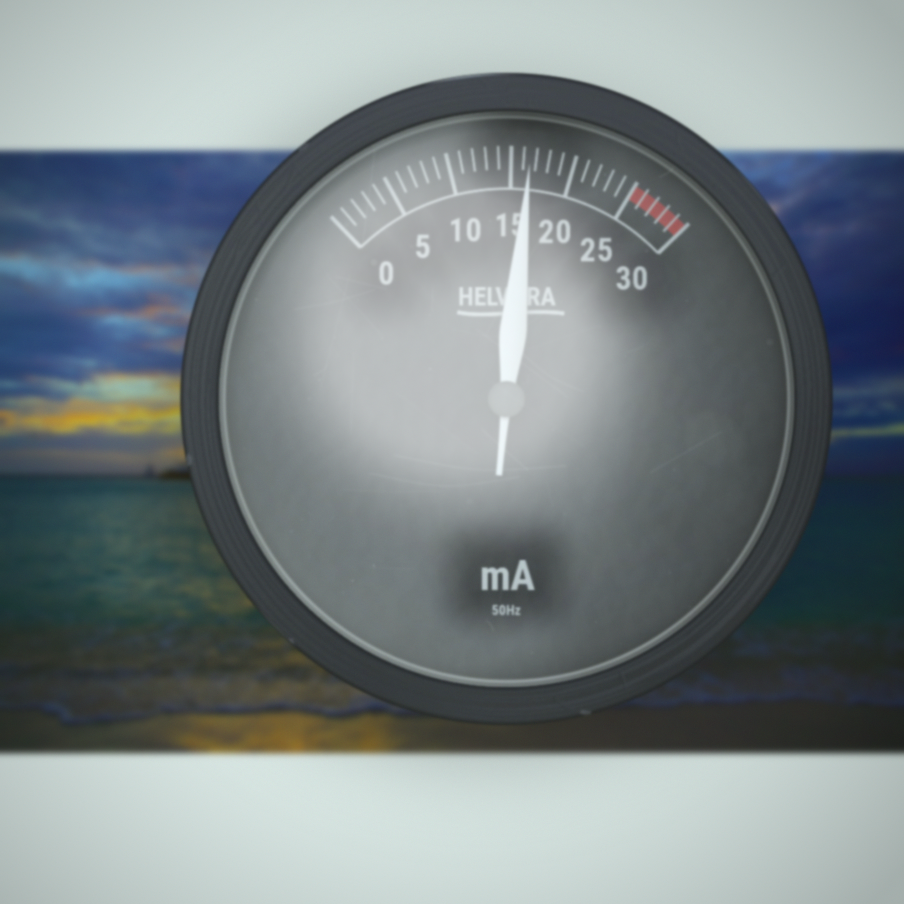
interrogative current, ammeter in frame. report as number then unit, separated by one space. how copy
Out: 16.5 mA
